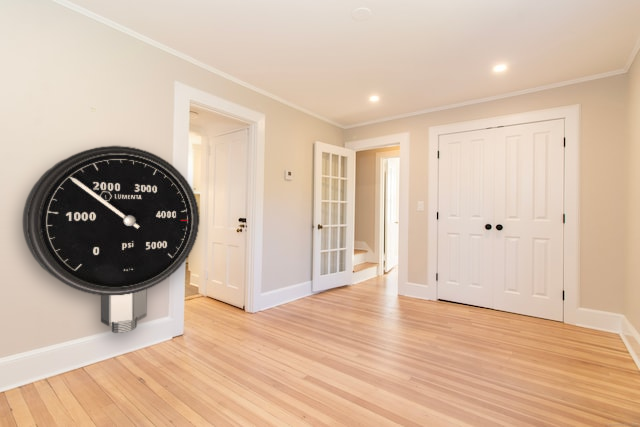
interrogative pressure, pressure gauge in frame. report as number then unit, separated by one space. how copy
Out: 1600 psi
